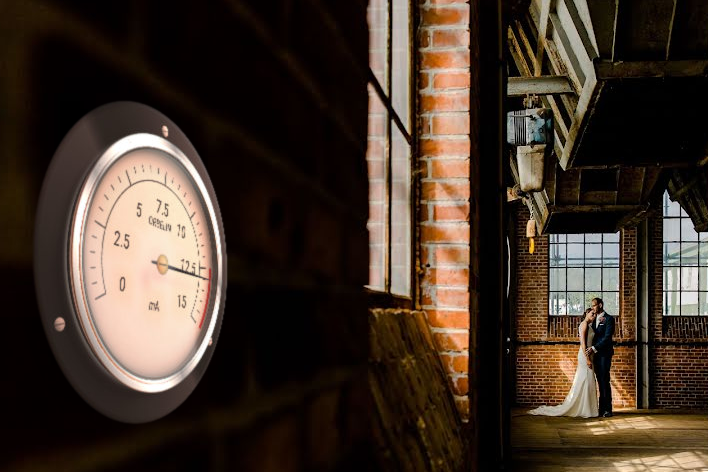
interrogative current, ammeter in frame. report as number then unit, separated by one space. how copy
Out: 13 mA
